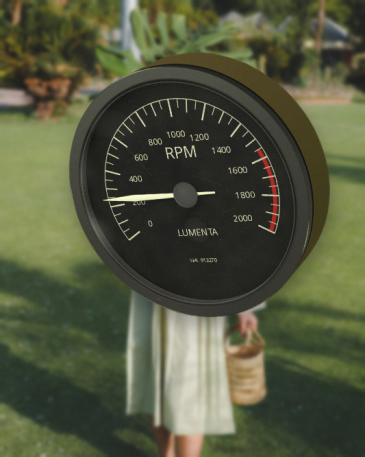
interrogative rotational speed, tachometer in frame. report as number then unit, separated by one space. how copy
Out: 250 rpm
